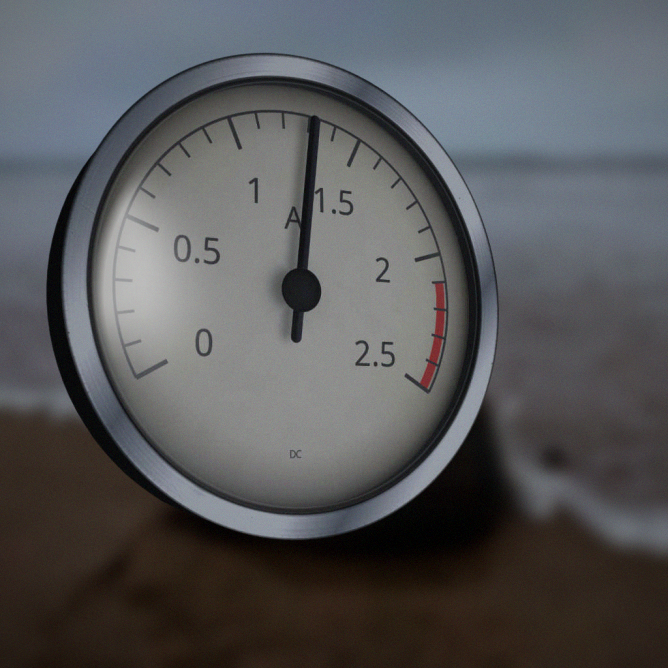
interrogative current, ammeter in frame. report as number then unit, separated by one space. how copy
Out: 1.3 A
